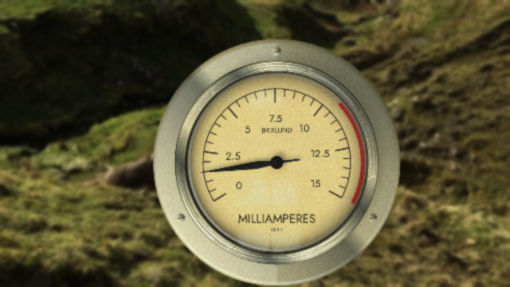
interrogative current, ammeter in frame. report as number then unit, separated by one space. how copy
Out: 1.5 mA
